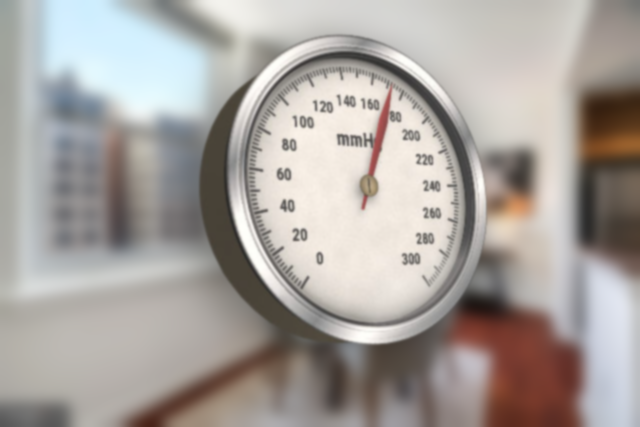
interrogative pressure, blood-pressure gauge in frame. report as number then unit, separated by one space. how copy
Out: 170 mmHg
